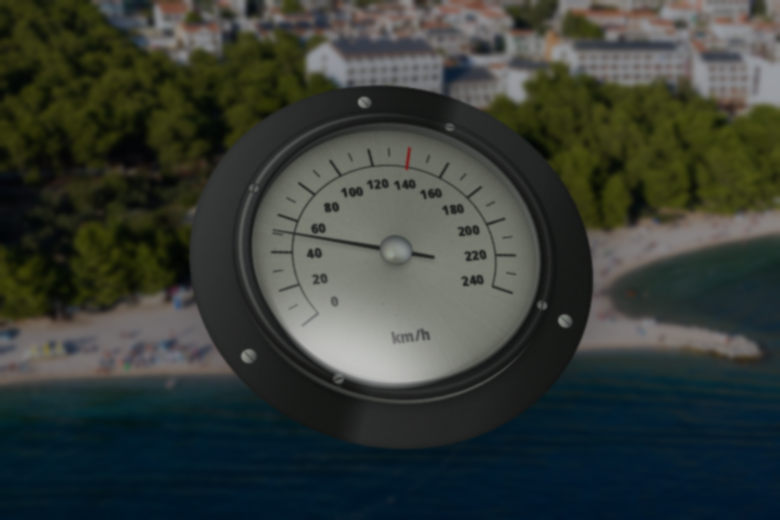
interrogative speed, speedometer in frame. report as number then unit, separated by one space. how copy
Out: 50 km/h
